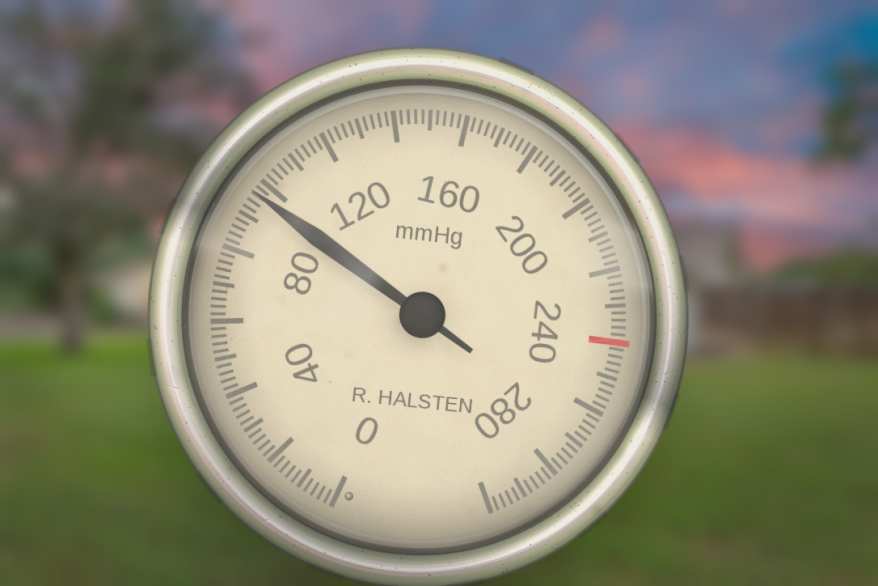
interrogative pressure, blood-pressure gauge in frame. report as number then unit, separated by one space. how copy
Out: 96 mmHg
